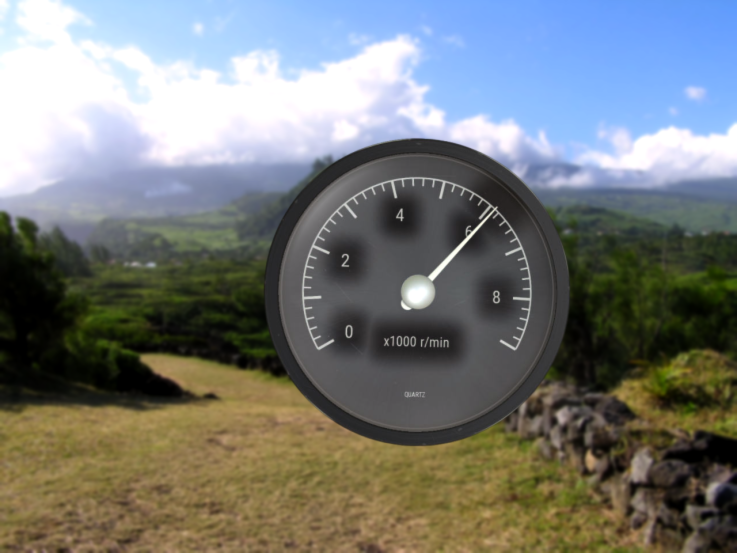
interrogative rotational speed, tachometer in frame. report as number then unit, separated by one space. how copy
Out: 6100 rpm
